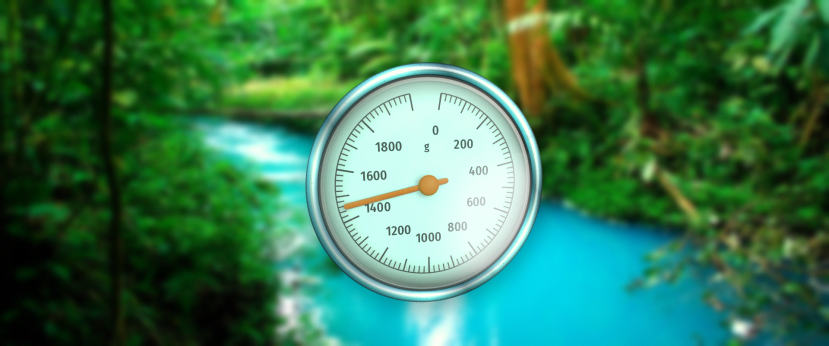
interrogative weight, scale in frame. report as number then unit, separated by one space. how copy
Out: 1460 g
